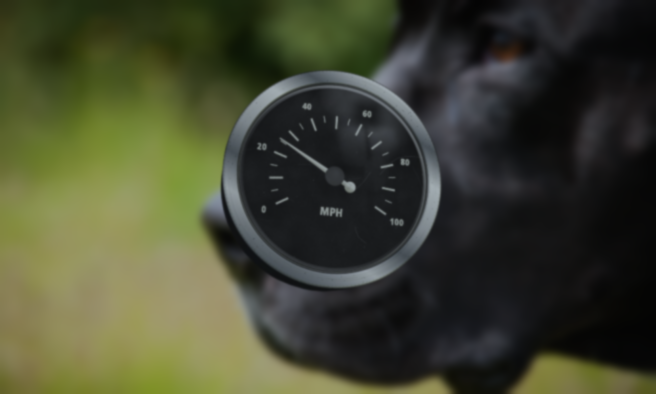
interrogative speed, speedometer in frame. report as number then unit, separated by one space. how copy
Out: 25 mph
